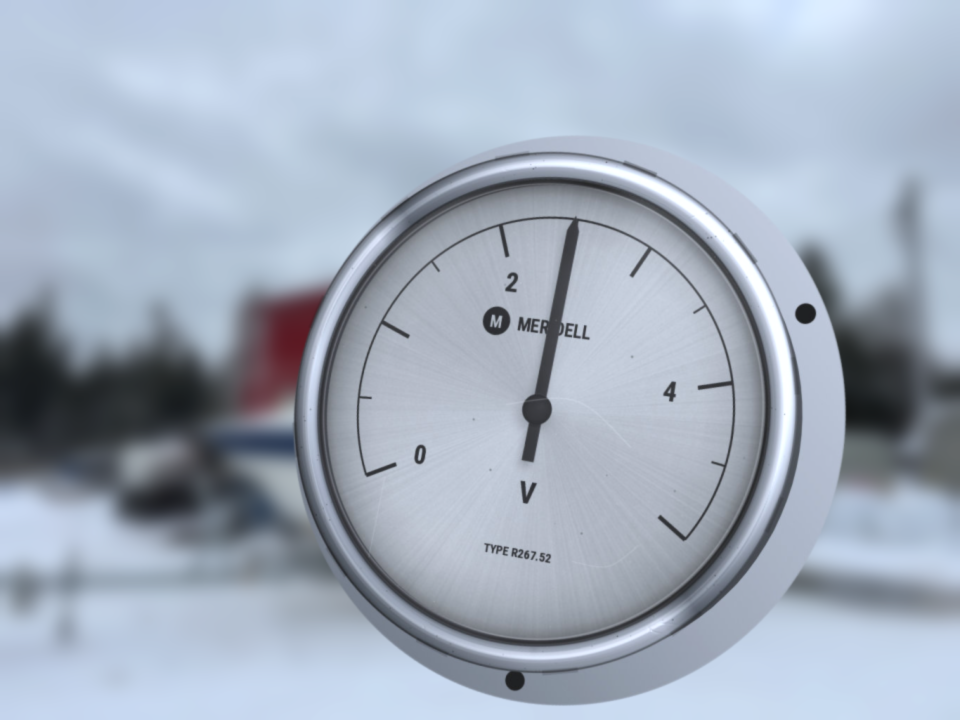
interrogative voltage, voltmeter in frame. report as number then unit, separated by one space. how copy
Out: 2.5 V
